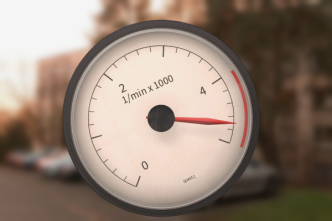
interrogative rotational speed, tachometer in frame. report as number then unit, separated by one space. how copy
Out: 4700 rpm
